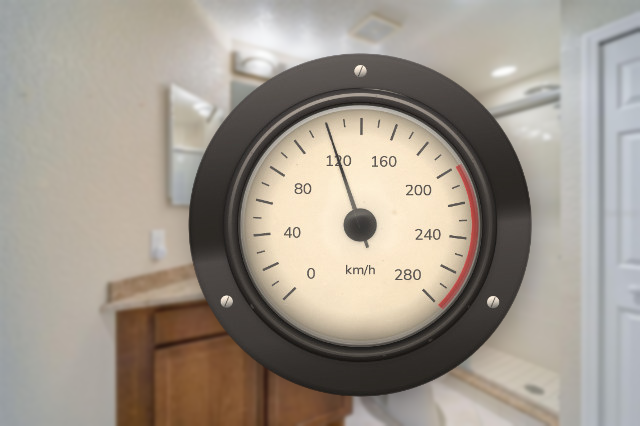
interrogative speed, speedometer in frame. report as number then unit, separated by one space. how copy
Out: 120 km/h
